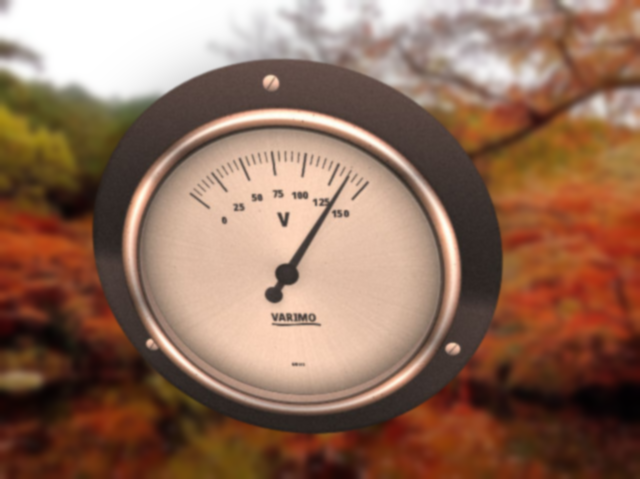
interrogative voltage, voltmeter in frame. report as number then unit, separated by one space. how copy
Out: 135 V
